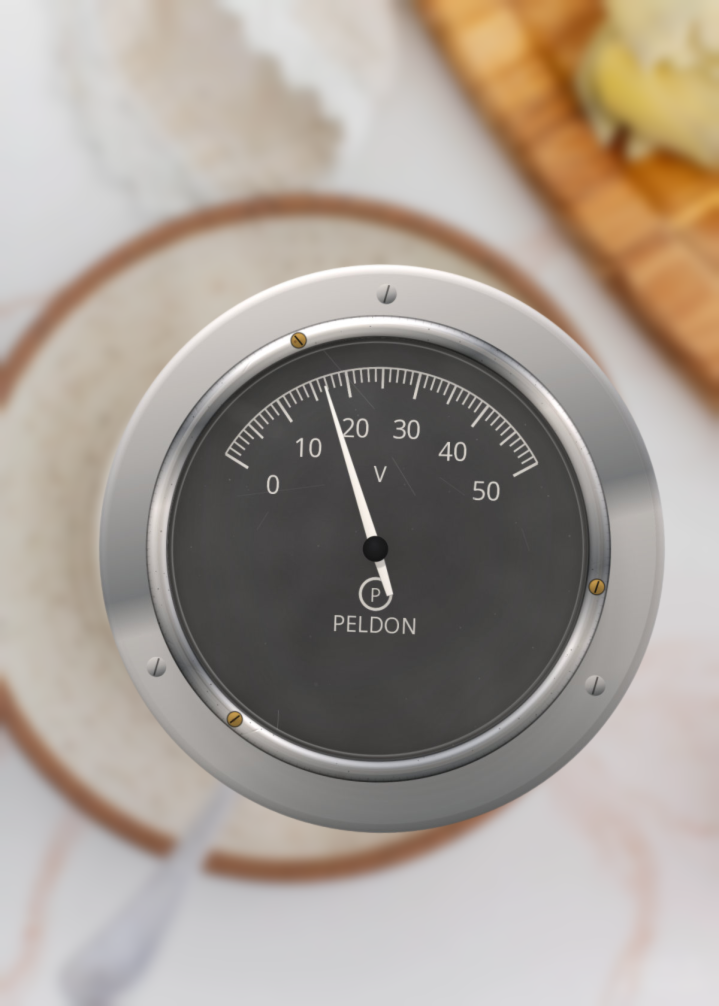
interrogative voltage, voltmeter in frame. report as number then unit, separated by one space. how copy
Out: 17 V
